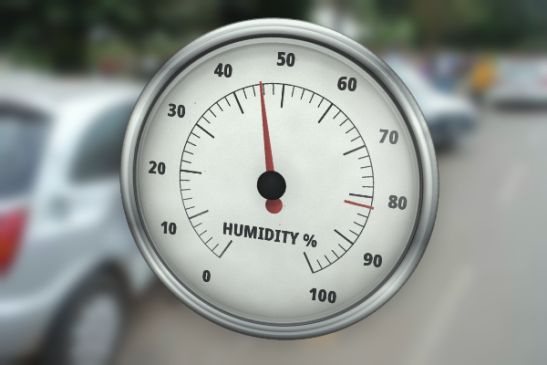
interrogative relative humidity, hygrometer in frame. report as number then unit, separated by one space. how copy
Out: 46 %
